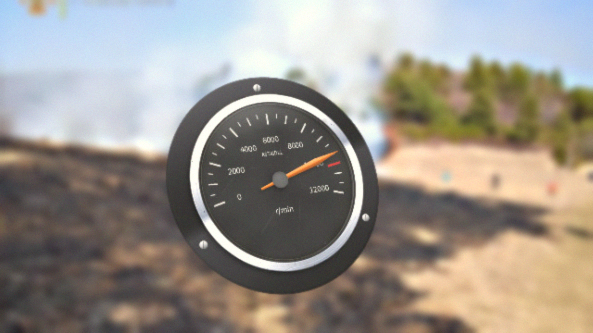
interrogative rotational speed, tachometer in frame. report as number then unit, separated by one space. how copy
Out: 10000 rpm
